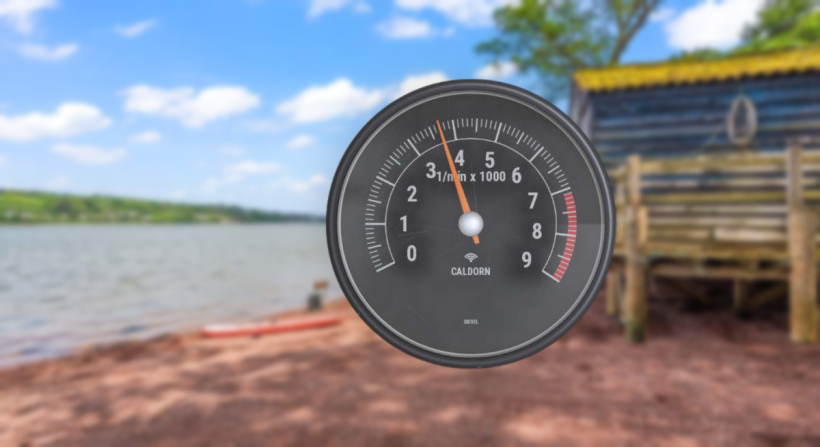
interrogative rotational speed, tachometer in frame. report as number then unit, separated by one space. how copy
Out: 3700 rpm
